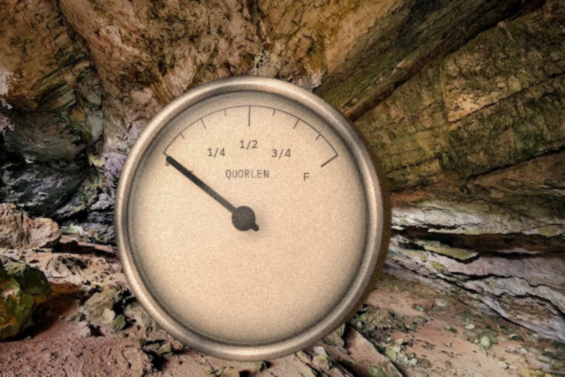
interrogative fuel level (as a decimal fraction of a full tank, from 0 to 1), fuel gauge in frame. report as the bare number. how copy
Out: 0
